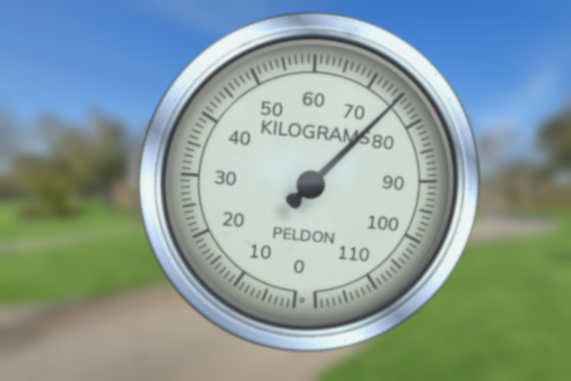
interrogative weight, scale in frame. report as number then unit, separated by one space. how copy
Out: 75 kg
